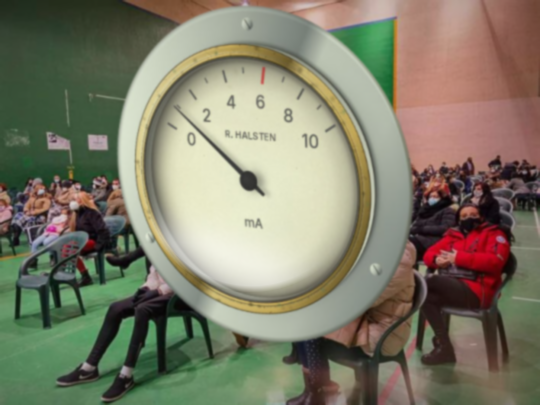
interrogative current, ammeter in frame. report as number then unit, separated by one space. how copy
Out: 1 mA
